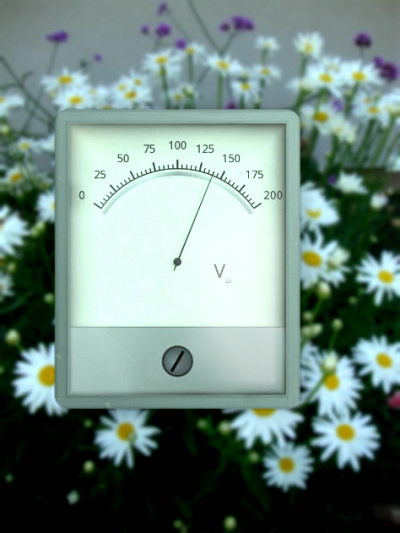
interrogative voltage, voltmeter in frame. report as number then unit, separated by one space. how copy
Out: 140 V
